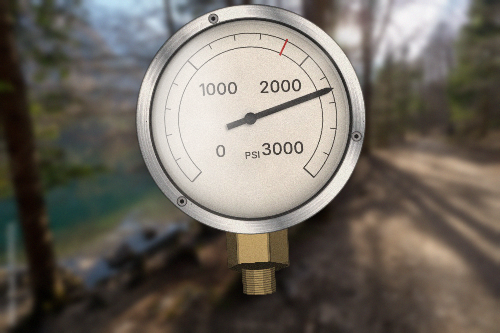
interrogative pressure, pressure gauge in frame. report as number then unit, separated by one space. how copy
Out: 2300 psi
